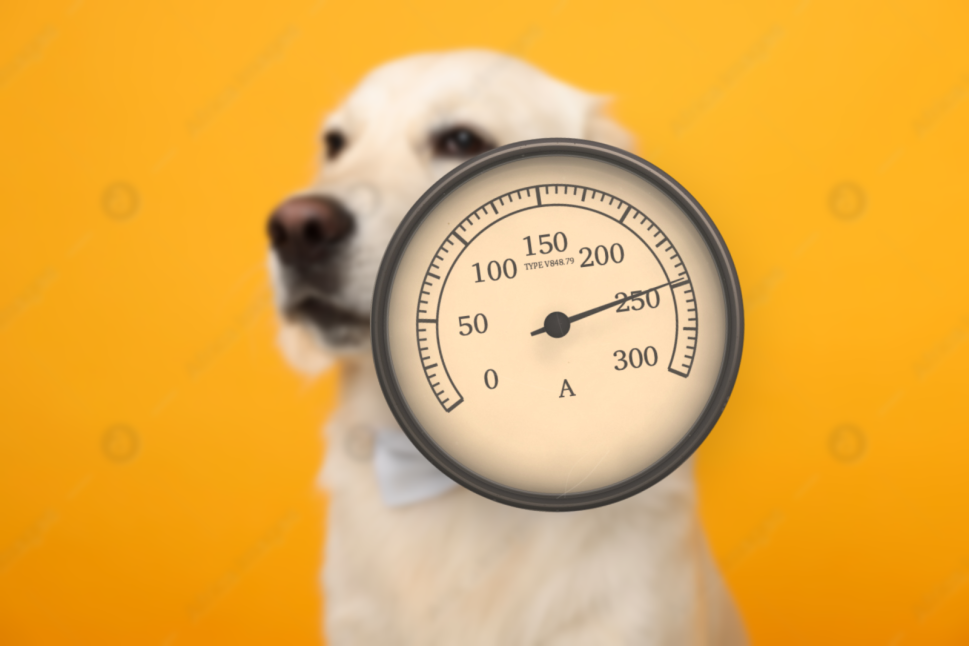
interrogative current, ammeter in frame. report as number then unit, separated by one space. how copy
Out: 247.5 A
